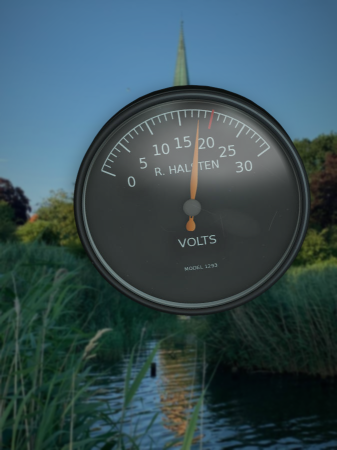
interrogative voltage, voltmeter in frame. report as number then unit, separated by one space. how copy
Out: 18 V
